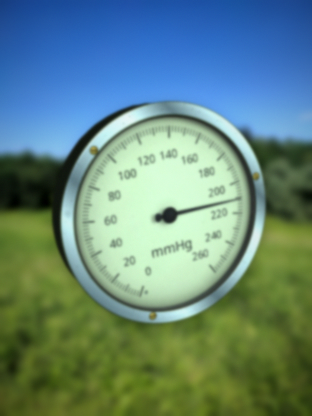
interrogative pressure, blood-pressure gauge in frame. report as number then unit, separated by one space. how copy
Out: 210 mmHg
